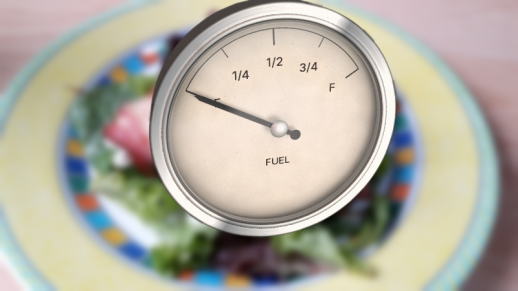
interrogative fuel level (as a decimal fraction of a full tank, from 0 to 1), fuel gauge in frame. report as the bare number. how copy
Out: 0
